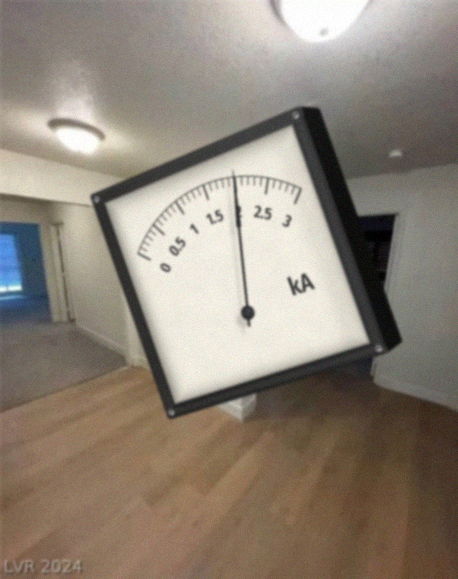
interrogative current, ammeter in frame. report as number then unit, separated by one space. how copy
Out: 2 kA
